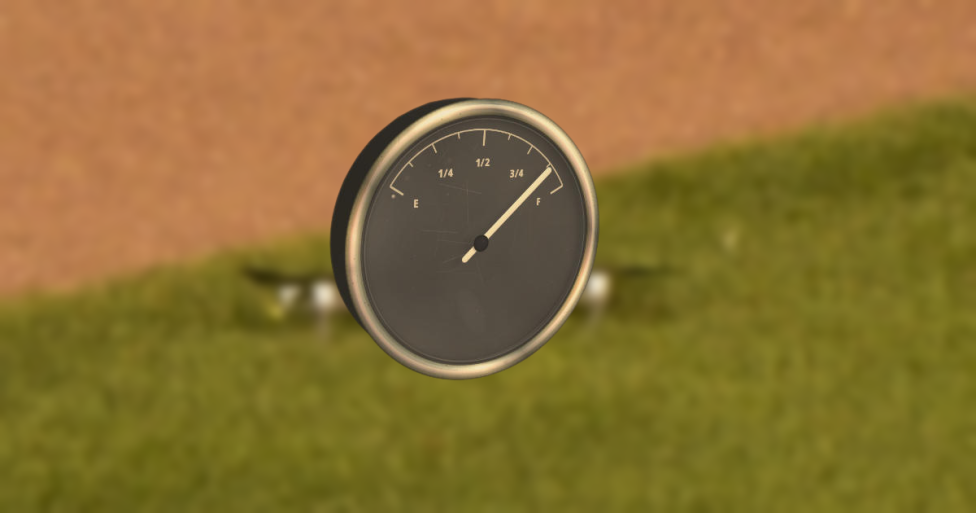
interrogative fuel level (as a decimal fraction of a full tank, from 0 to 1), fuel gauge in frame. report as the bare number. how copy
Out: 0.875
